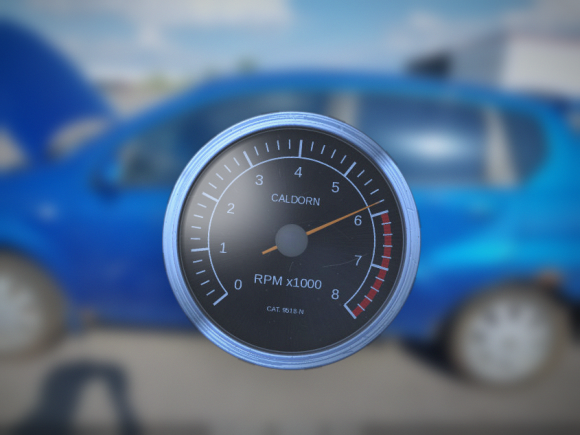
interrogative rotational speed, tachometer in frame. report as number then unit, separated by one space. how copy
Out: 5800 rpm
